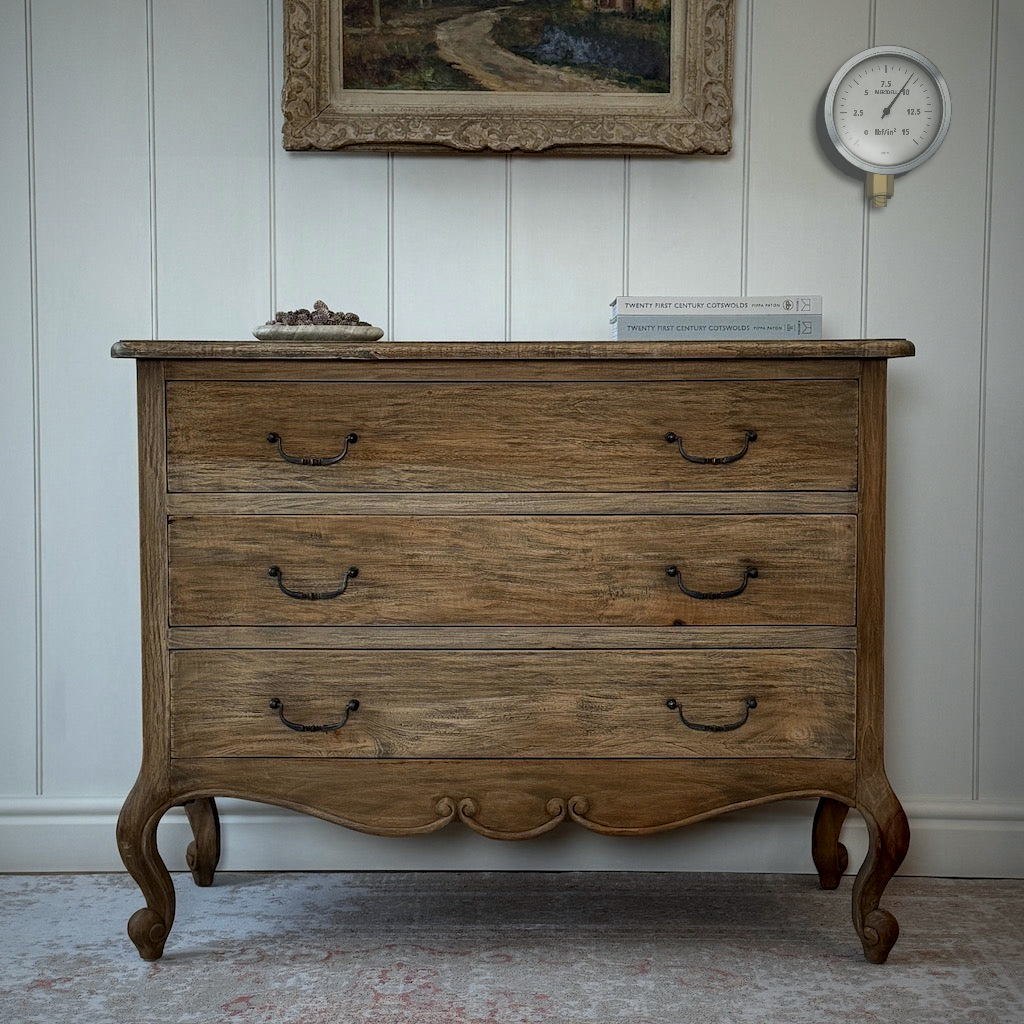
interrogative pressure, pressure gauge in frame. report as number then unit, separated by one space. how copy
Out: 9.5 psi
